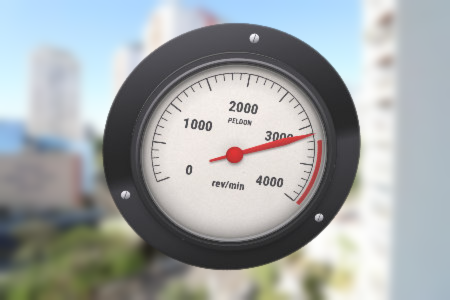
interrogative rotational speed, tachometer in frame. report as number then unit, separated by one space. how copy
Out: 3100 rpm
